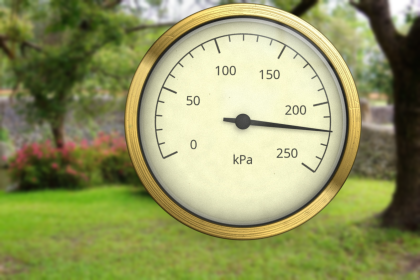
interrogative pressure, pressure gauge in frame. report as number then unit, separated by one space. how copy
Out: 220 kPa
